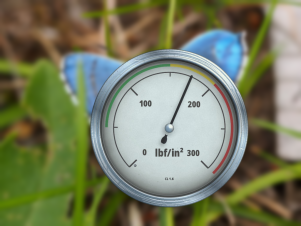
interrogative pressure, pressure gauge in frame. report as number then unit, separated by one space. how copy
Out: 175 psi
